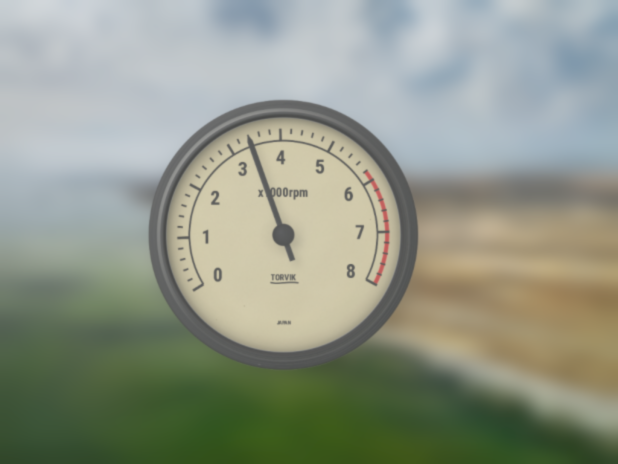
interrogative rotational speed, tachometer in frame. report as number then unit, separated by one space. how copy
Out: 3400 rpm
